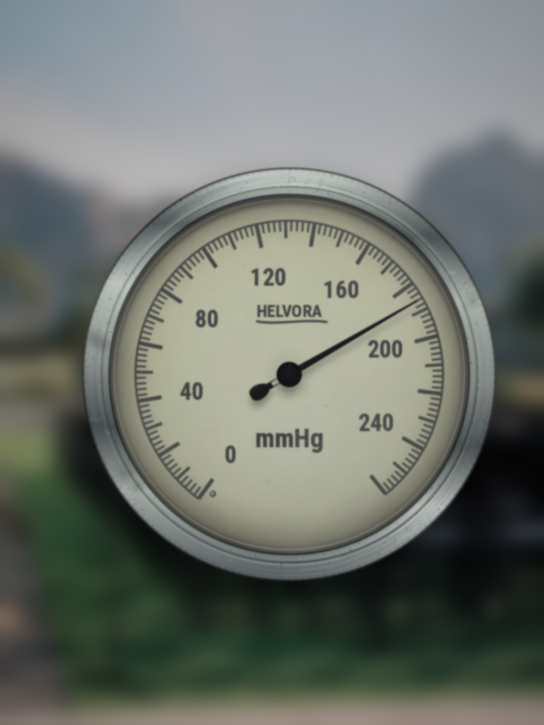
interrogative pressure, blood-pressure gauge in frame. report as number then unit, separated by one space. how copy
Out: 186 mmHg
